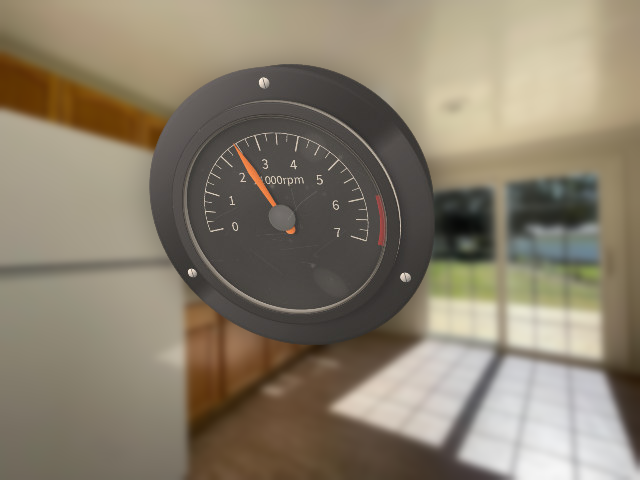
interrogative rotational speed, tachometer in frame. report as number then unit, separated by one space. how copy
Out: 2500 rpm
